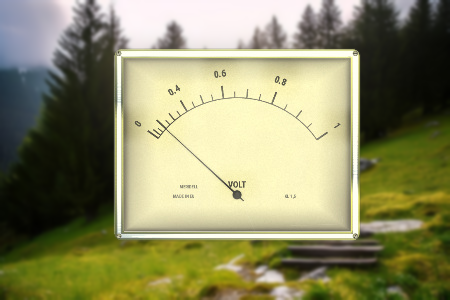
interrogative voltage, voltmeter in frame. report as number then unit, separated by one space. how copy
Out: 0.2 V
